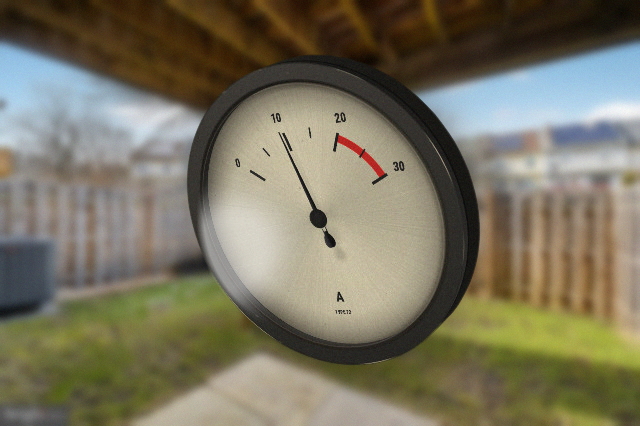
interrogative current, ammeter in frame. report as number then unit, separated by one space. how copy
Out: 10 A
